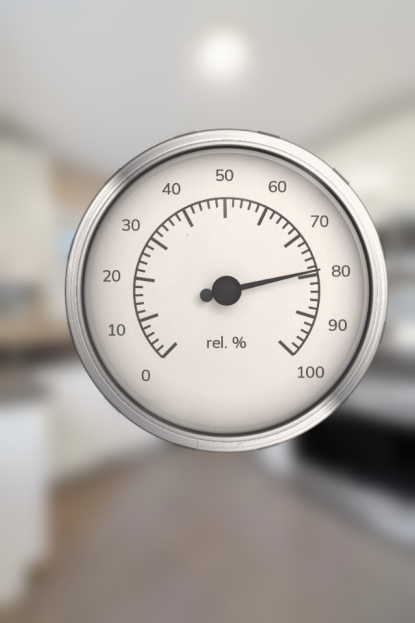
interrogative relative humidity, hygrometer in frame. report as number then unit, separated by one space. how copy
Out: 79 %
